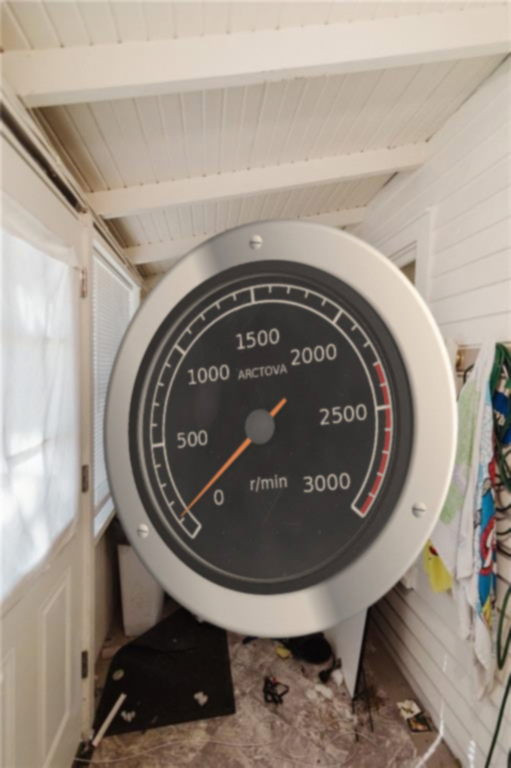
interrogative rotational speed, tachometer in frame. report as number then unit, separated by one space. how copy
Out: 100 rpm
